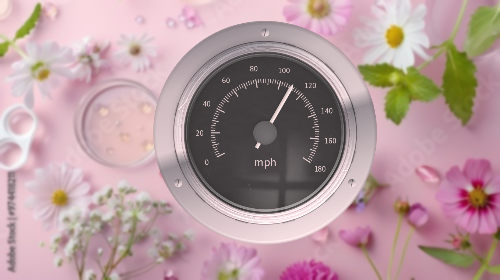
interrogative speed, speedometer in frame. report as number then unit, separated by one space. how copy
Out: 110 mph
